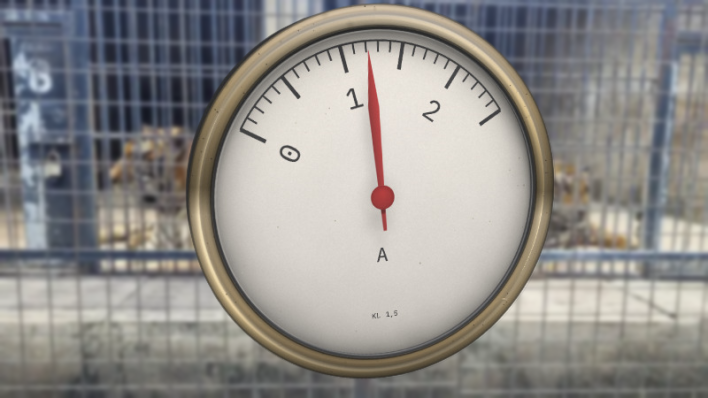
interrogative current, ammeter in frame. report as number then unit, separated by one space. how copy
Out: 1.2 A
